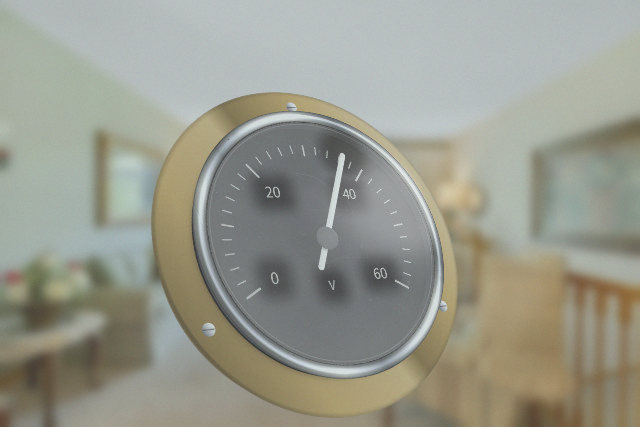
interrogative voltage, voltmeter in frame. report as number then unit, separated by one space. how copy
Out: 36 V
